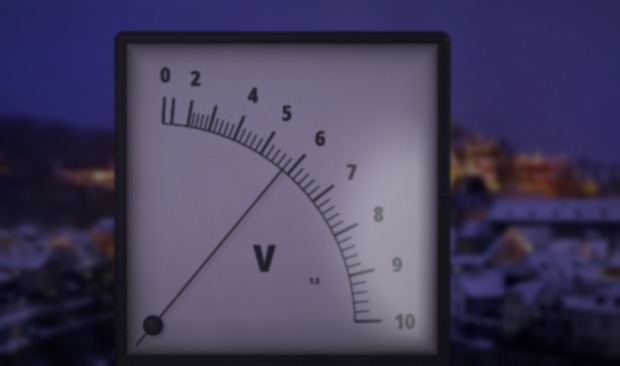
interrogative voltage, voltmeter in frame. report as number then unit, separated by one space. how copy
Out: 5.8 V
